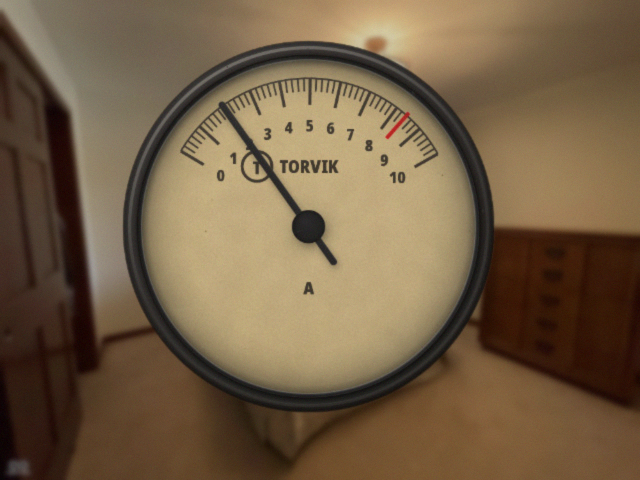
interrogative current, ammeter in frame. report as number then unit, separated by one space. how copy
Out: 2 A
